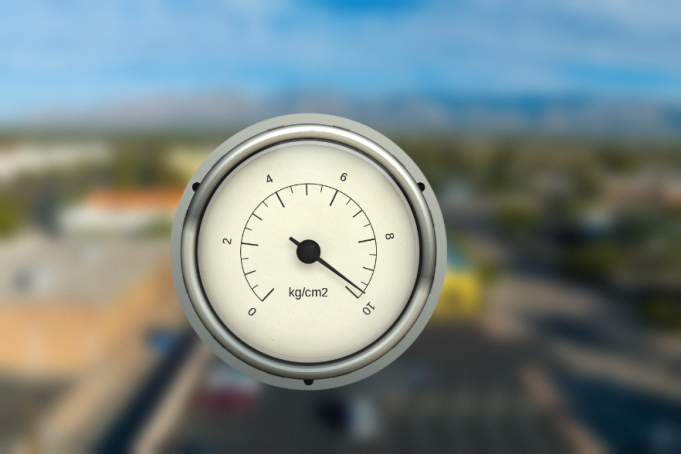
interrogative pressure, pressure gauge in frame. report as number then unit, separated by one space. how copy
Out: 9.75 kg/cm²
